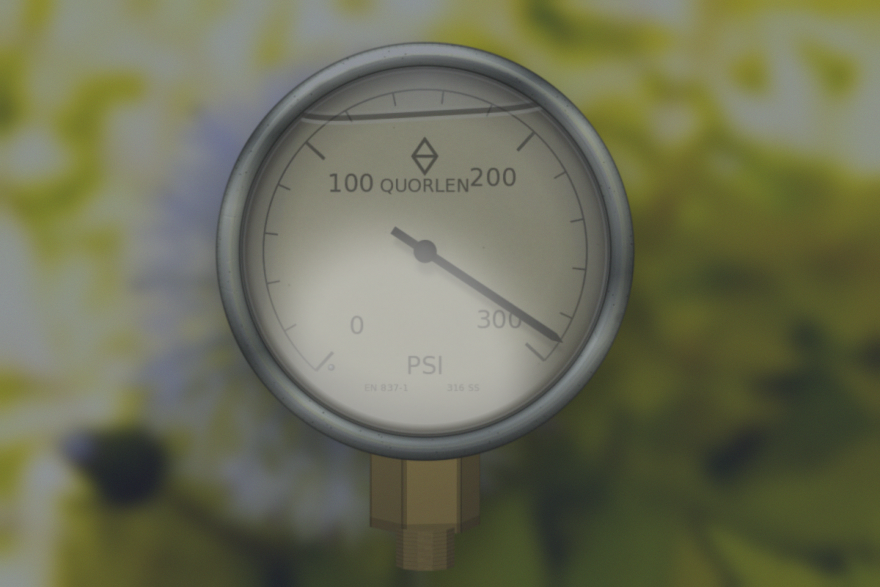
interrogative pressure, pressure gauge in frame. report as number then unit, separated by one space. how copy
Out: 290 psi
